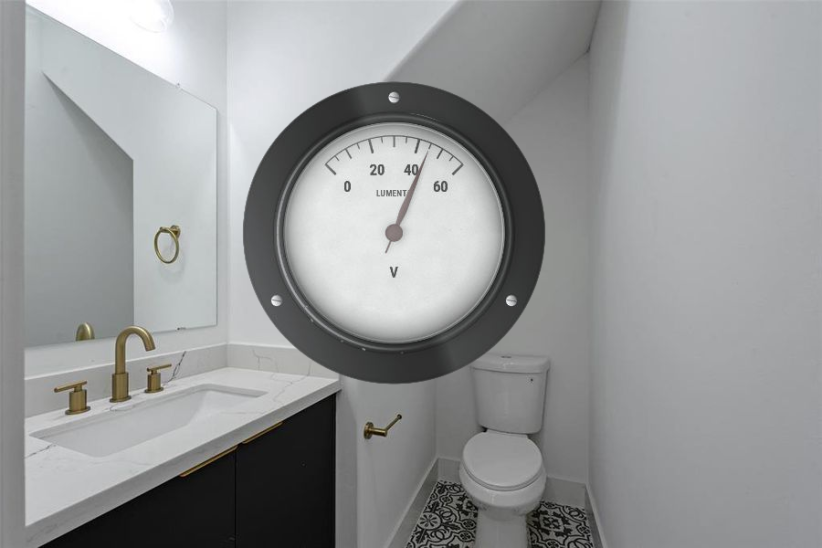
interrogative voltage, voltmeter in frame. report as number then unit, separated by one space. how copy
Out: 45 V
